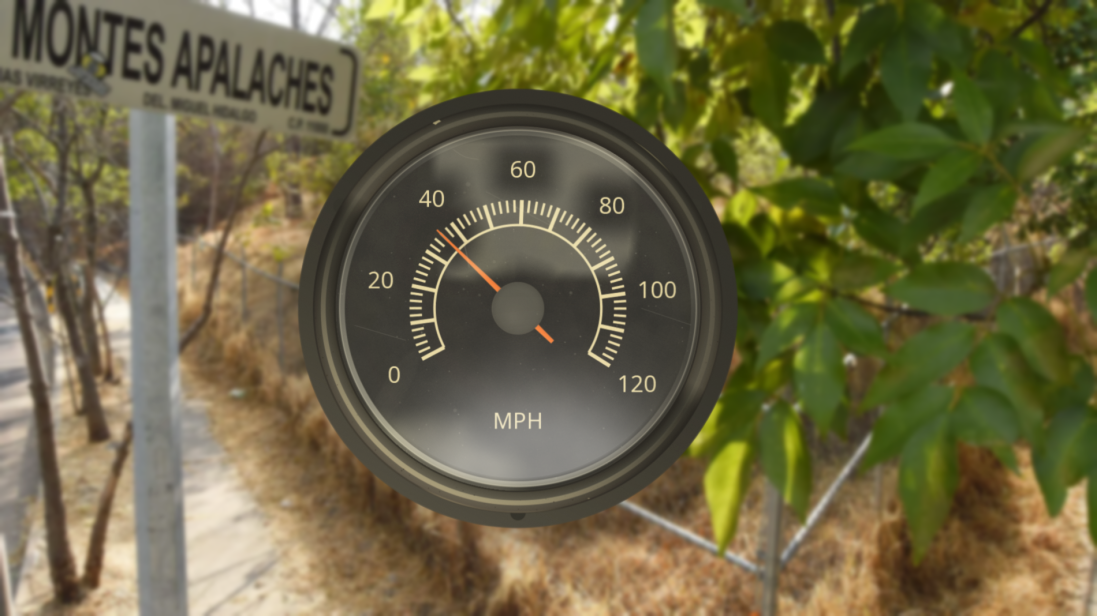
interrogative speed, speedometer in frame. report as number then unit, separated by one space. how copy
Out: 36 mph
